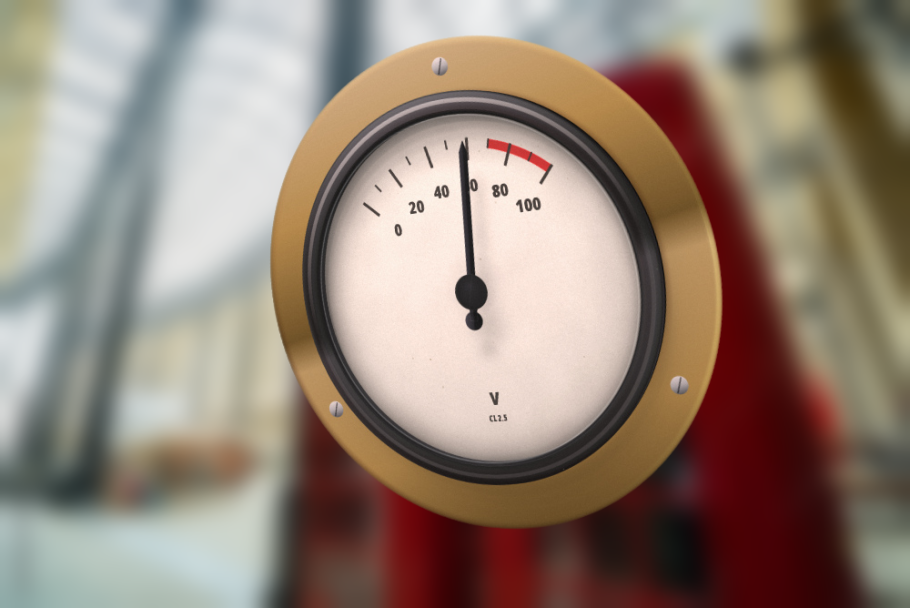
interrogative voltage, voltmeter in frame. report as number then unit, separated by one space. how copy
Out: 60 V
